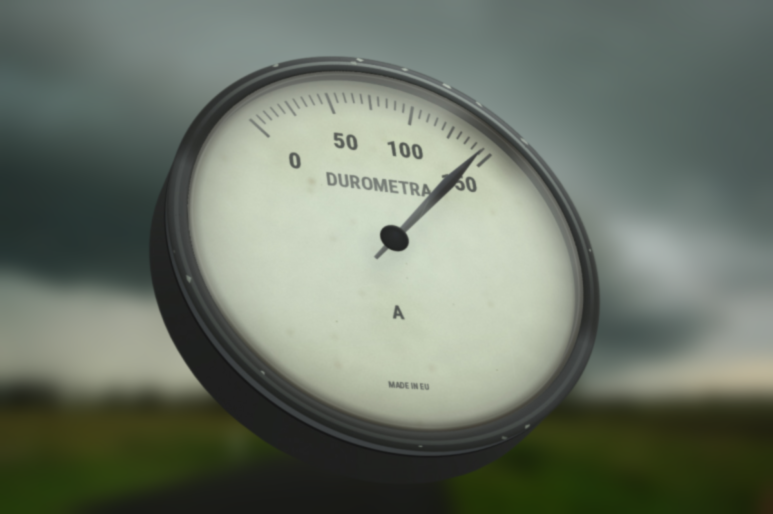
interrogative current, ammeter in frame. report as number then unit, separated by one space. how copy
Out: 145 A
